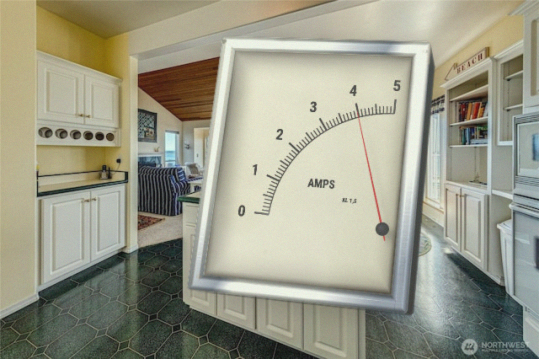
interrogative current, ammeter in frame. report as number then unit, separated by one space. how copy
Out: 4 A
